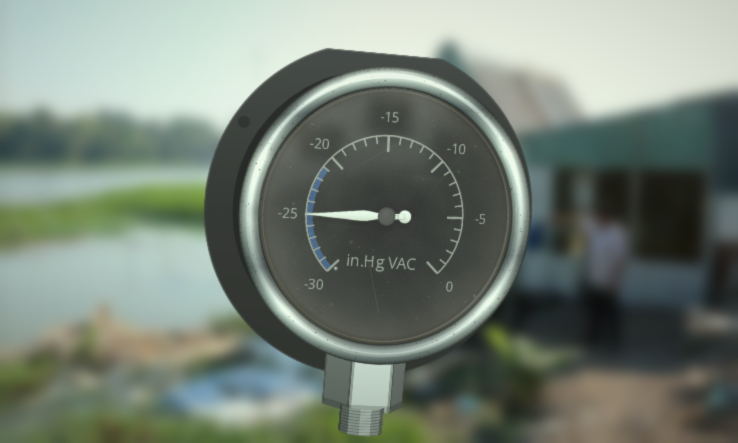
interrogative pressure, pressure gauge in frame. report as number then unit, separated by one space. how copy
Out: -25 inHg
